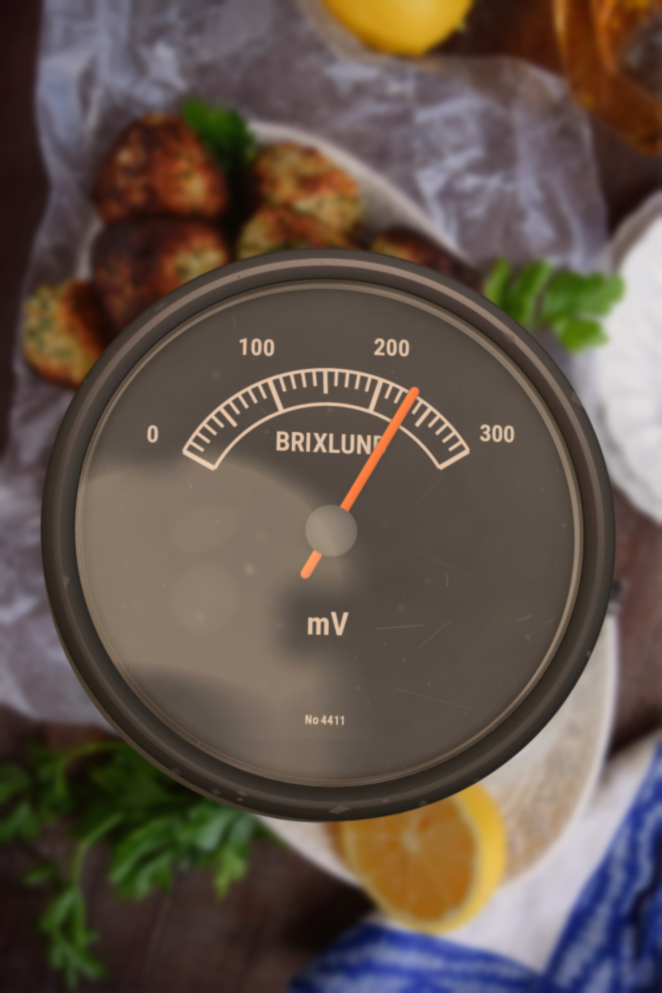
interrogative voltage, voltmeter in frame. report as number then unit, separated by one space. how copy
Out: 230 mV
